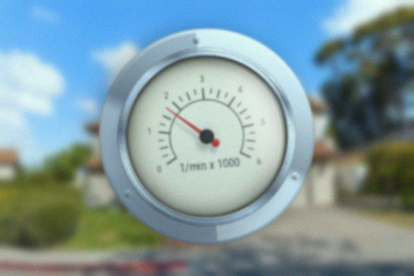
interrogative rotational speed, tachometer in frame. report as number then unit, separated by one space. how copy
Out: 1750 rpm
